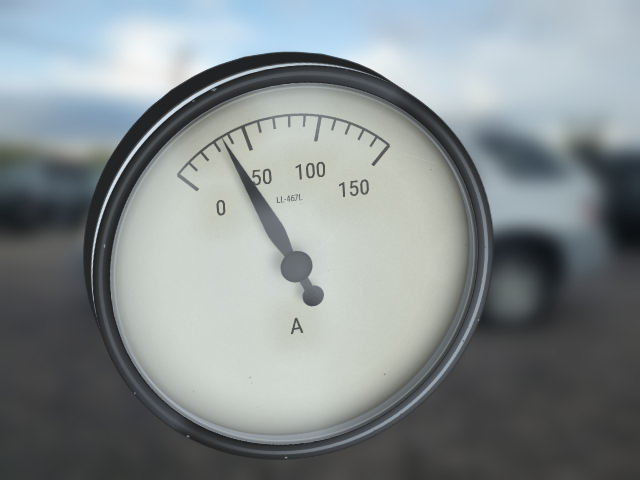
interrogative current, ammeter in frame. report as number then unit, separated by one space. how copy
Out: 35 A
